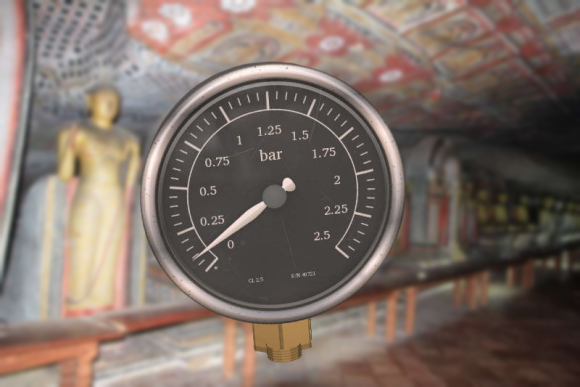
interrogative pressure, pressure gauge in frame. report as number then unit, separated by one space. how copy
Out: 0.1 bar
